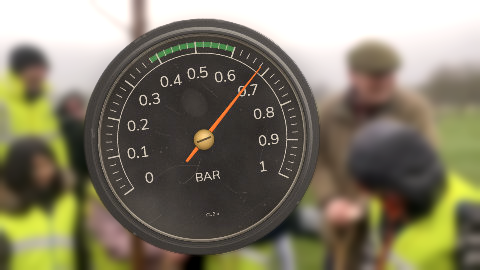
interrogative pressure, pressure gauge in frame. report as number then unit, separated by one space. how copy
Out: 0.68 bar
